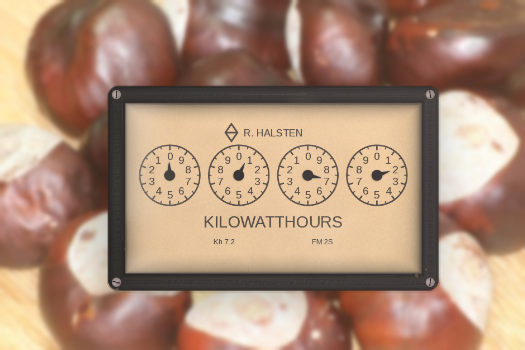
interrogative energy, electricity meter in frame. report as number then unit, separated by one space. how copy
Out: 72 kWh
